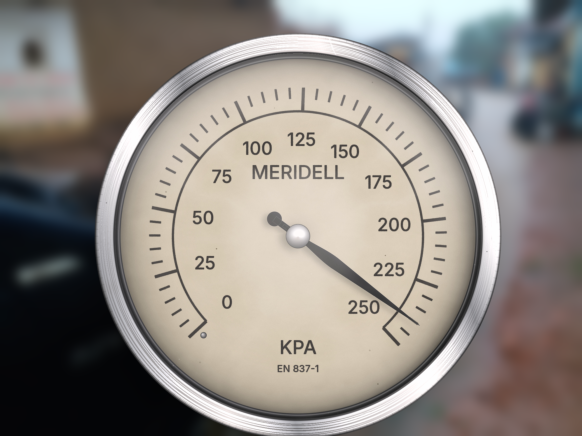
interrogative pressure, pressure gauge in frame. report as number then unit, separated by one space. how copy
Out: 240 kPa
